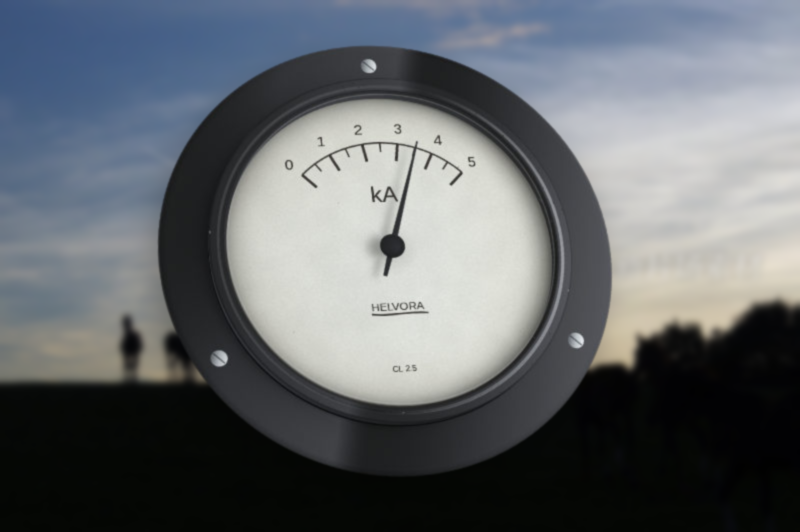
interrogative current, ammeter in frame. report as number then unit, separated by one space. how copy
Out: 3.5 kA
